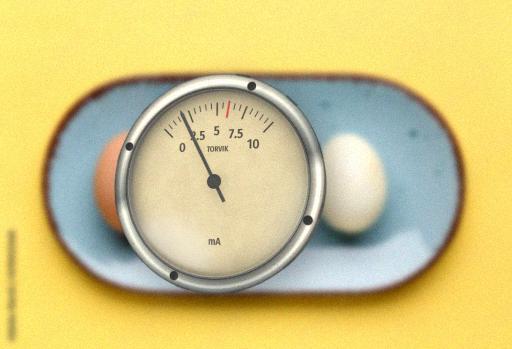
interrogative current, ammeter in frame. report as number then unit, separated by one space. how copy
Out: 2 mA
